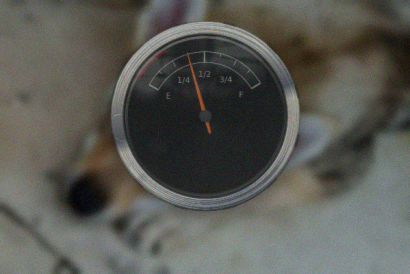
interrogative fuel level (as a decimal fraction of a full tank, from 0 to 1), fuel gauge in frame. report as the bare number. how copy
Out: 0.375
